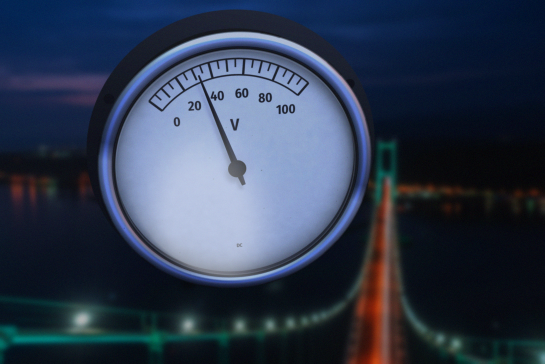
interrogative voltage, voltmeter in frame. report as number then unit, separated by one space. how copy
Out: 32.5 V
